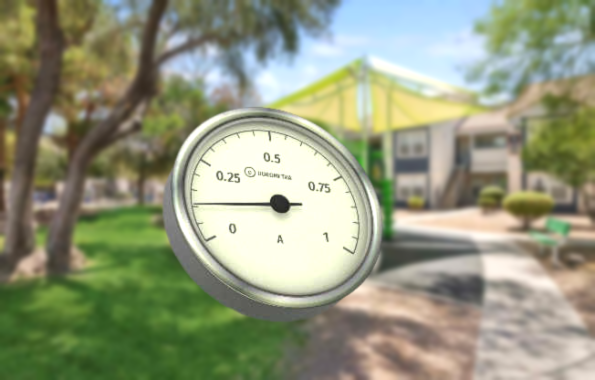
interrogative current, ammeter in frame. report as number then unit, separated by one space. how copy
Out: 0.1 A
